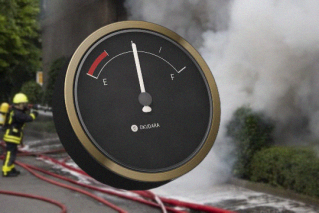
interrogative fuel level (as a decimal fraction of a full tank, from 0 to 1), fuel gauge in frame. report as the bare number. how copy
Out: 0.5
